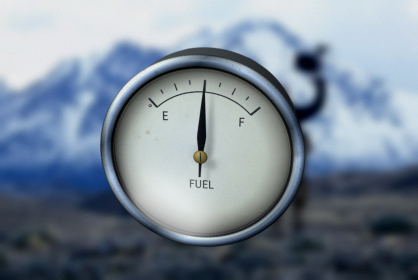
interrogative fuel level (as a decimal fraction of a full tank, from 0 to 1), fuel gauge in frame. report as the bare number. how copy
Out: 0.5
